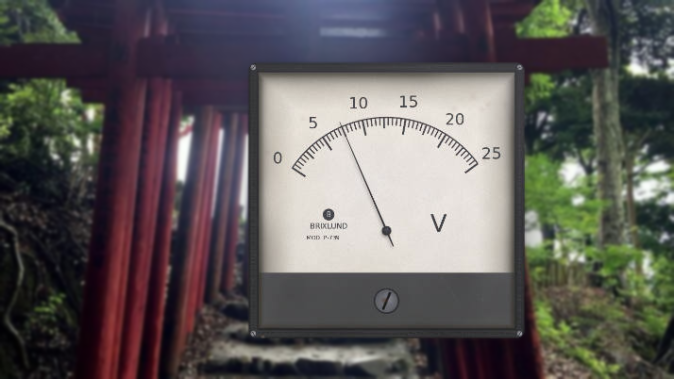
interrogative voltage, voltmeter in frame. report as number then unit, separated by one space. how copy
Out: 7.5 V
